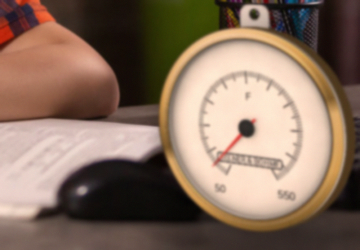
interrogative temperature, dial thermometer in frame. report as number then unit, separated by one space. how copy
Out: 75 °F
